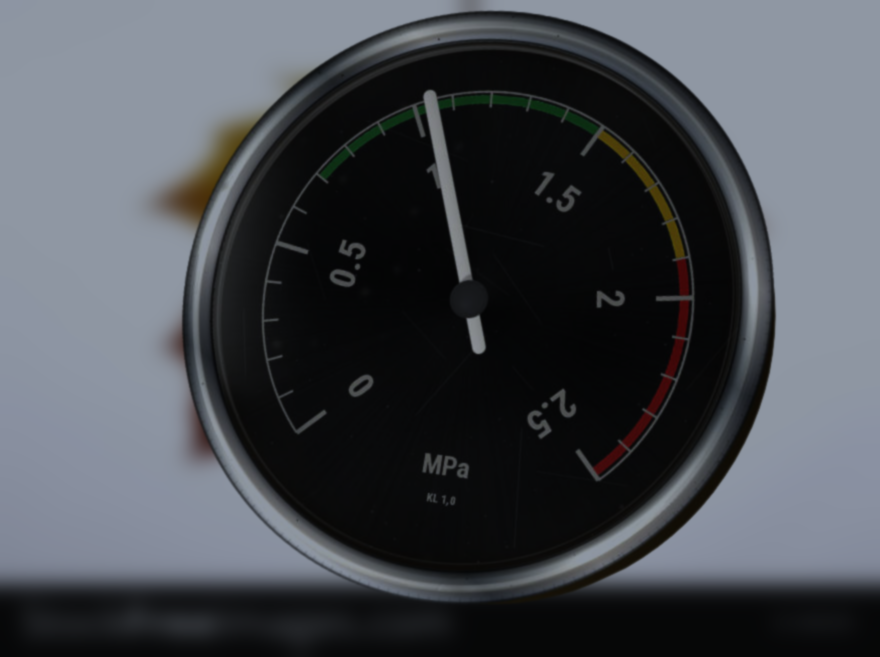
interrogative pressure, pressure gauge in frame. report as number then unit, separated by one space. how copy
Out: 1.05 MPa
